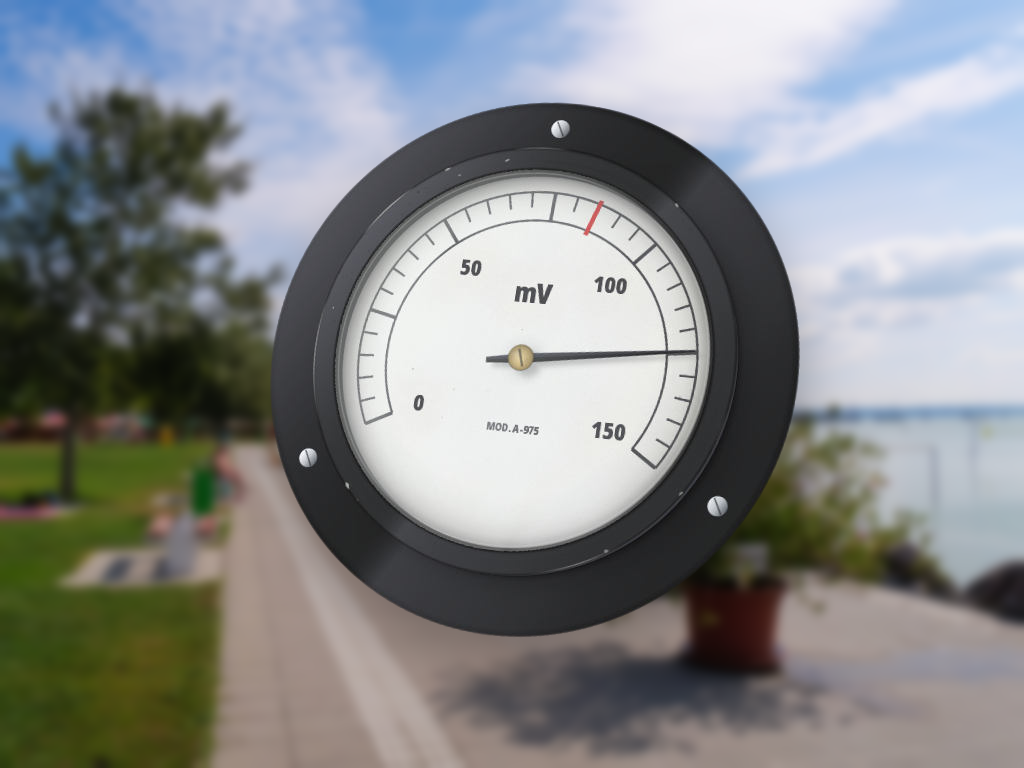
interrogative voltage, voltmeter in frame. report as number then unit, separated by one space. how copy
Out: 125 mV
